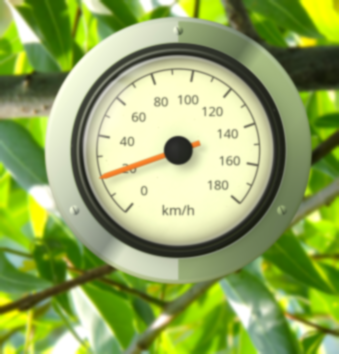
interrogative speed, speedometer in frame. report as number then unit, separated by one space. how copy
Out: 20 km/h
